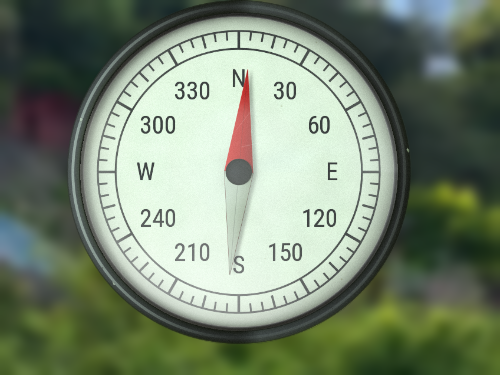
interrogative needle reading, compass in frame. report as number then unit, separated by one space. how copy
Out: 5 °
